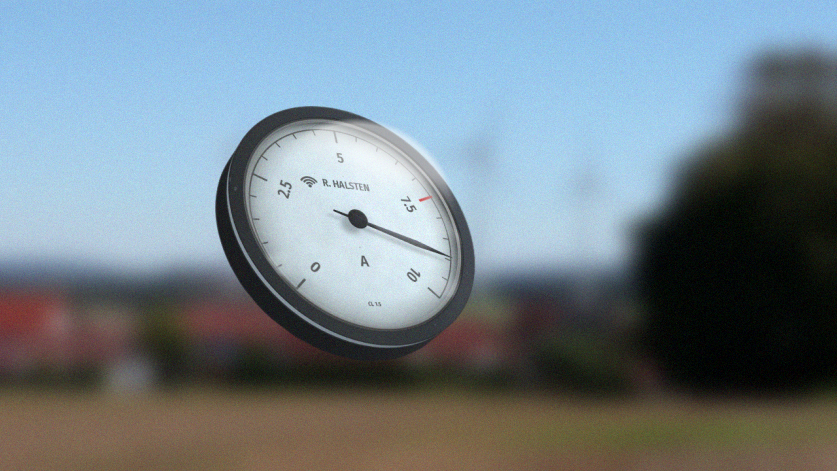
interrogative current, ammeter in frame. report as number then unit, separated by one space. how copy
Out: 9 A
